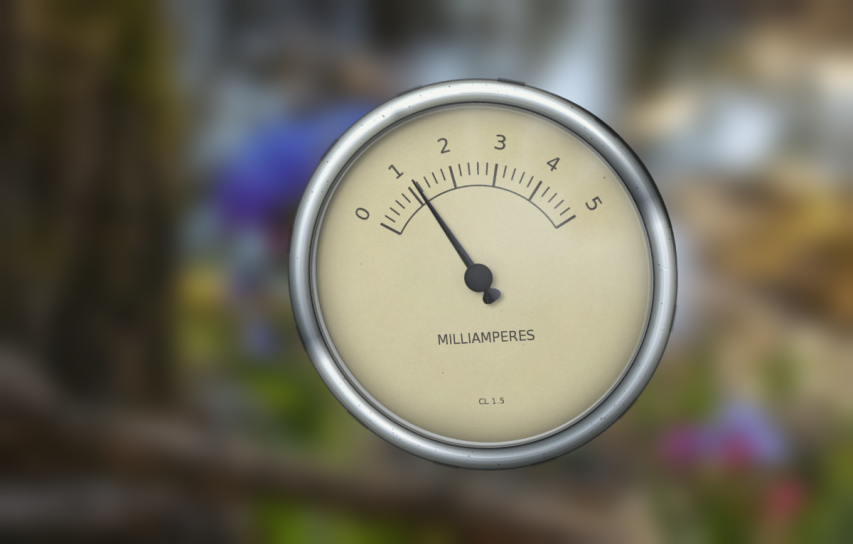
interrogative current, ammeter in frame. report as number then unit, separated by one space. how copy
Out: 1.2 mA
